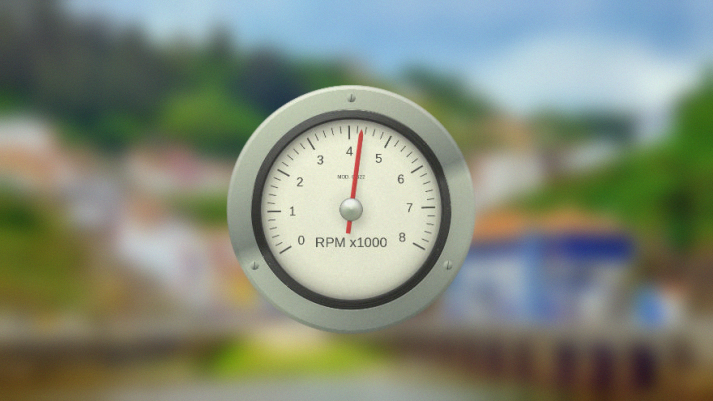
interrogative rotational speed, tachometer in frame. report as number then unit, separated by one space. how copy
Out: 4300 rpm
